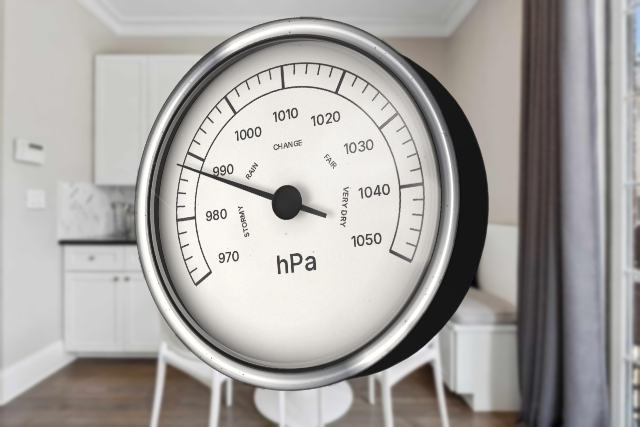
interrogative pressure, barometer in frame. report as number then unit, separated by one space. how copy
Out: 988 hPa
